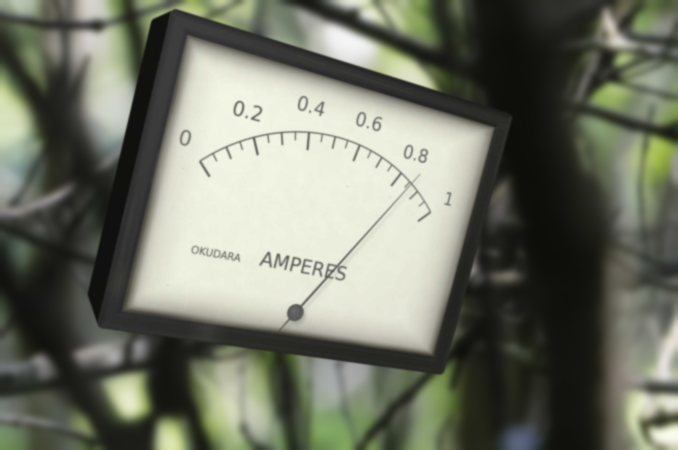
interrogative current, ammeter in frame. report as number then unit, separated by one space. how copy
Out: 0.85 A
